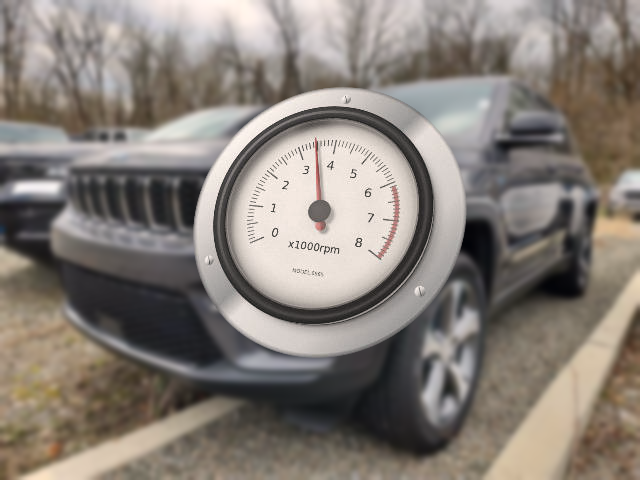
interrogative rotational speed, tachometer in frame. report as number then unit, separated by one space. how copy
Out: 3500 rpm
